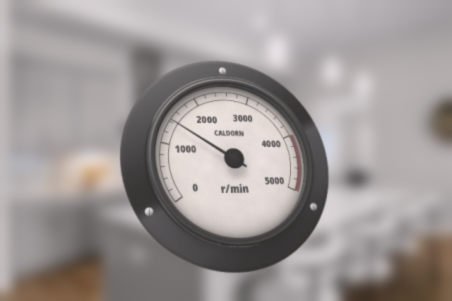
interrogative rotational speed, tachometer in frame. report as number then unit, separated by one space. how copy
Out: 1400 rpm
